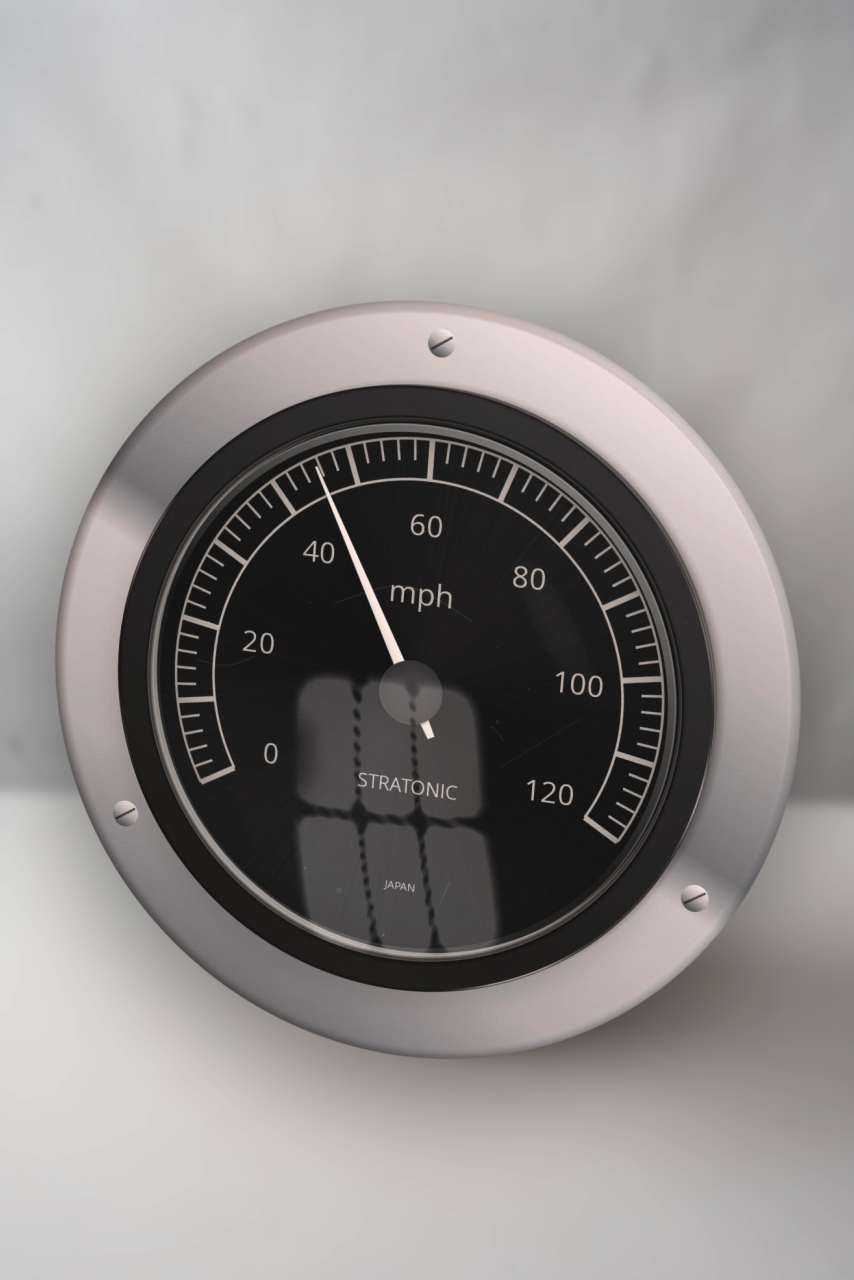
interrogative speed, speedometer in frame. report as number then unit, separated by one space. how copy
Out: 46 mph
